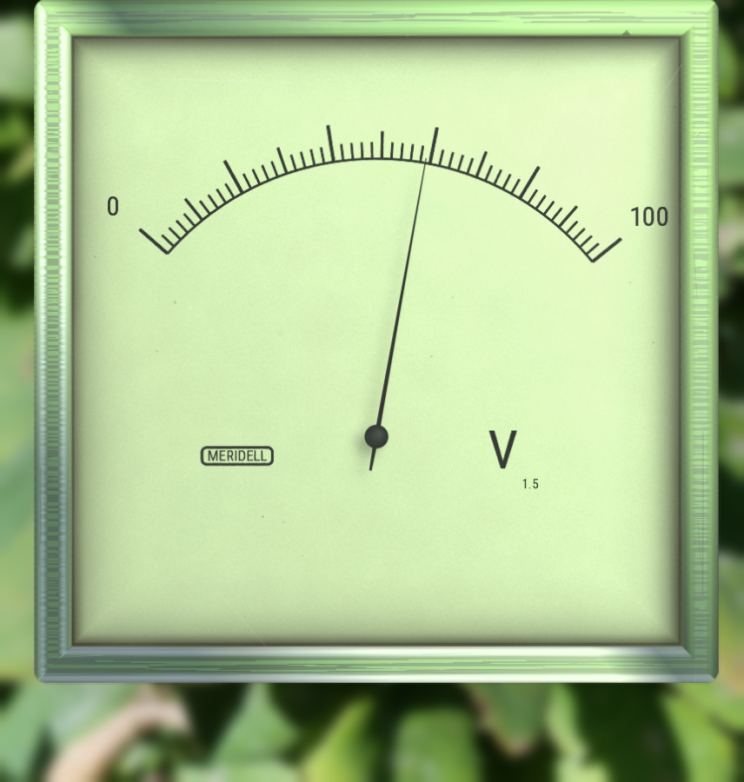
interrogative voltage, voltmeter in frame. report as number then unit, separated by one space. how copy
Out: 59 V
